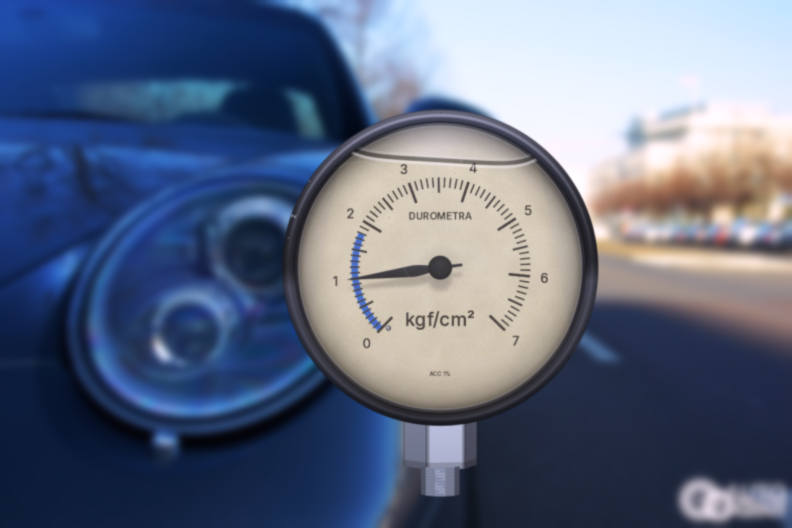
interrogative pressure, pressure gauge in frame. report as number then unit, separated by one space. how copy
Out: 1 kg/cm²
